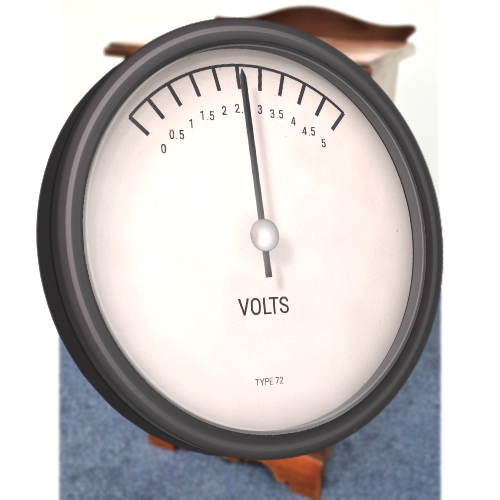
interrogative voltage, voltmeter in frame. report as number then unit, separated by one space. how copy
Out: 2.5 V
